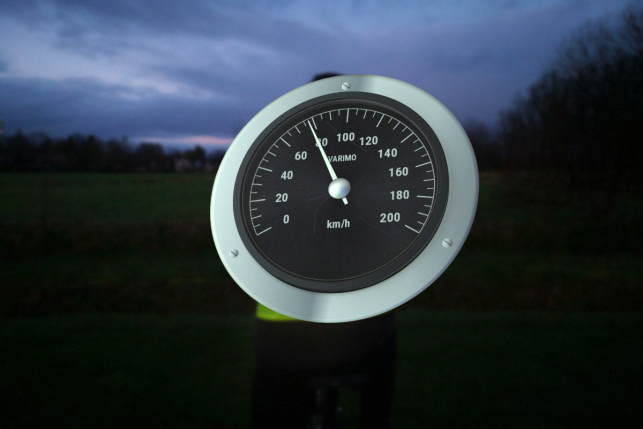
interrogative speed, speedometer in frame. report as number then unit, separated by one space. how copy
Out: 77.5 km/h
